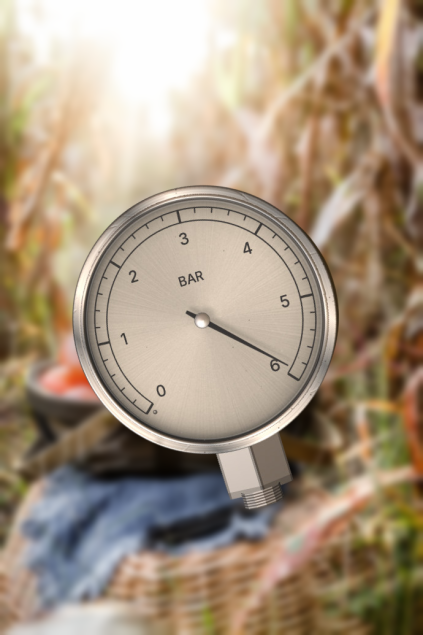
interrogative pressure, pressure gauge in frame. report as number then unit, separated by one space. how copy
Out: 5.9 bar
